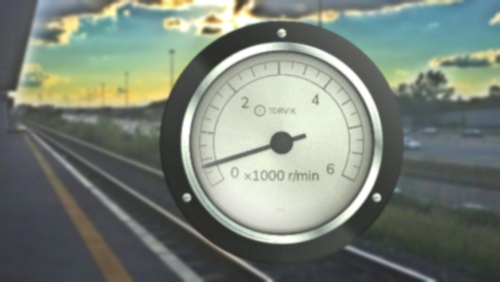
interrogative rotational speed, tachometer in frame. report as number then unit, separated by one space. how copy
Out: 375 rpm
